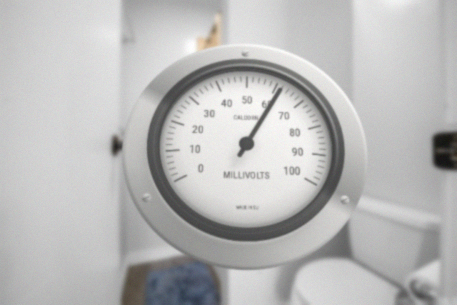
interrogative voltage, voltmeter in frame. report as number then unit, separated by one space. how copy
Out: 62 mV
